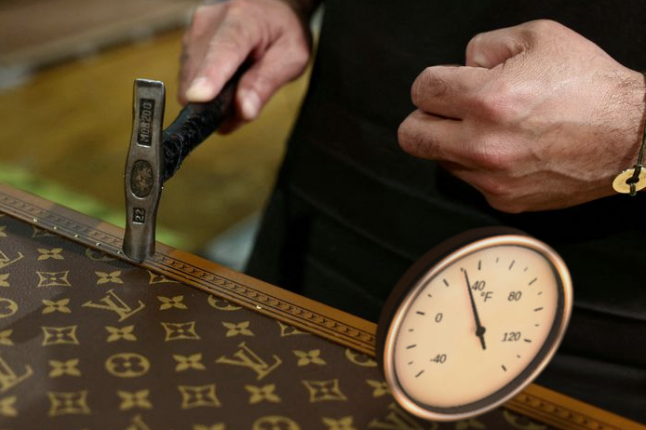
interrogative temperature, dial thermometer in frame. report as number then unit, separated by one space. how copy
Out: 30 °F
